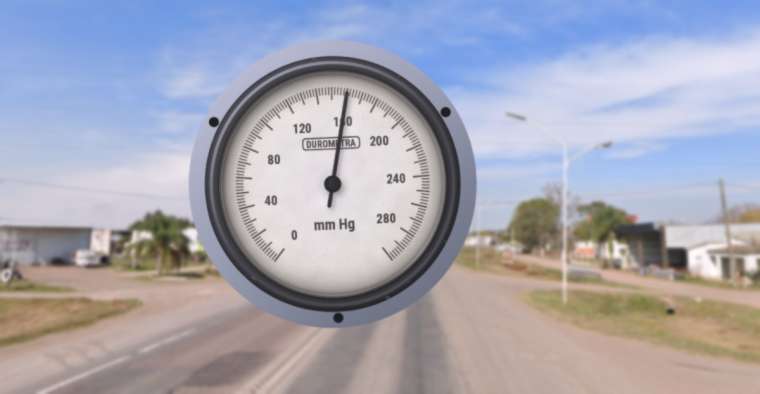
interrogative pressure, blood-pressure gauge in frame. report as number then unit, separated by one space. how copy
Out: 160 mmHg
